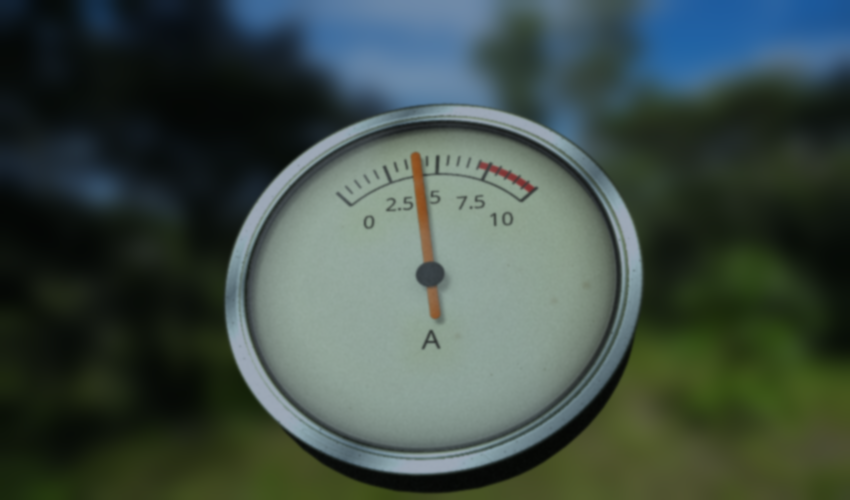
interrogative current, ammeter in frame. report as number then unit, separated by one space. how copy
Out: 4 A
